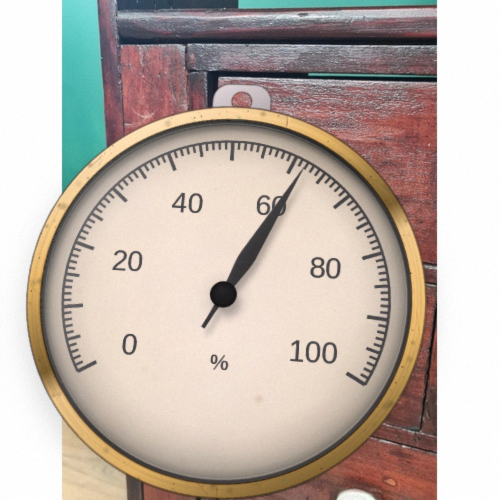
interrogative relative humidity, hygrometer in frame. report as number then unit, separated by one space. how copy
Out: 62 %
